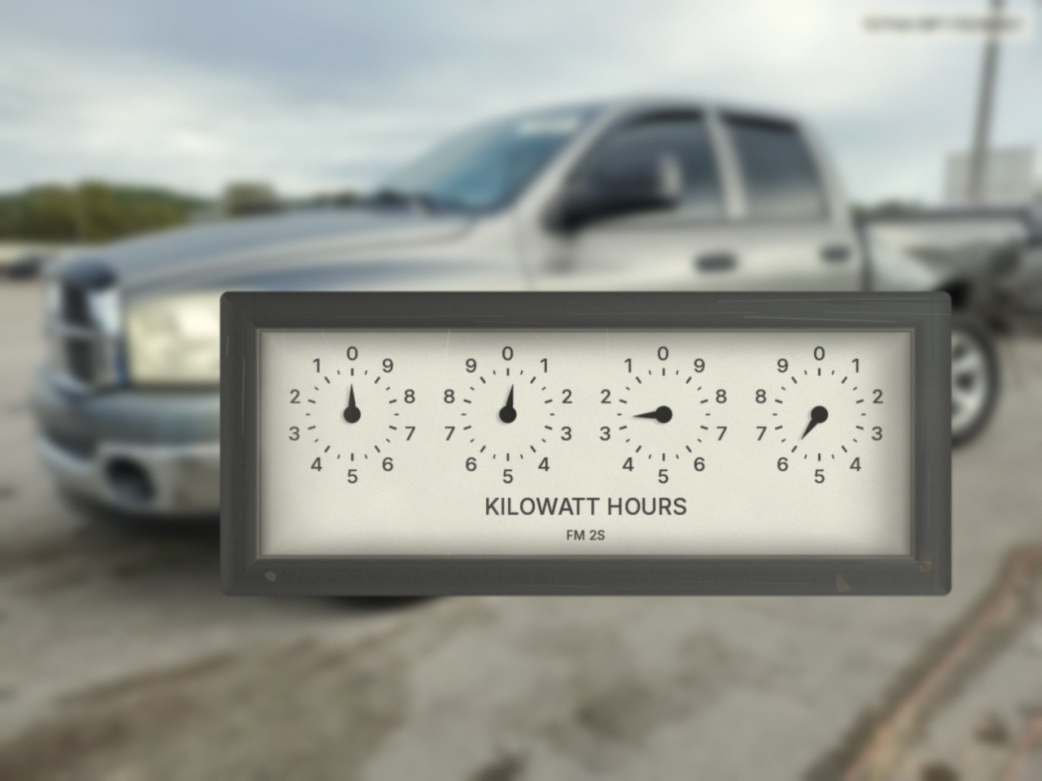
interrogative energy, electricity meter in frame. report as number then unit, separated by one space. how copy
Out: 26 kWh
